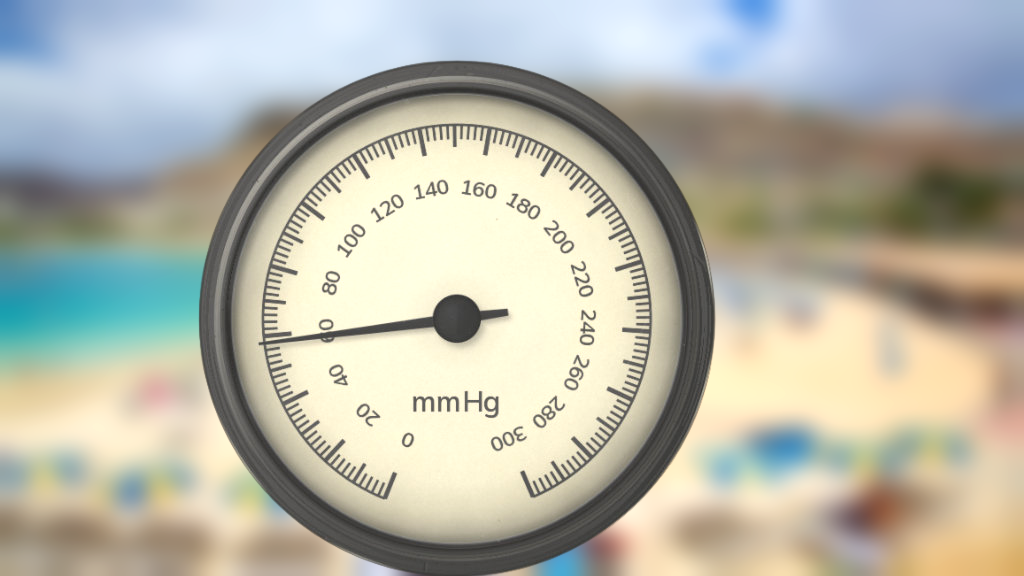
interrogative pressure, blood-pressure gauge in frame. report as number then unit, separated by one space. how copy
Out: 58 mmHg
